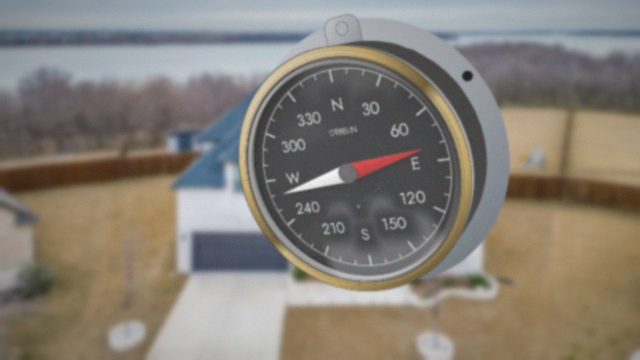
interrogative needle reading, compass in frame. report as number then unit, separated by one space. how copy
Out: 80 °
